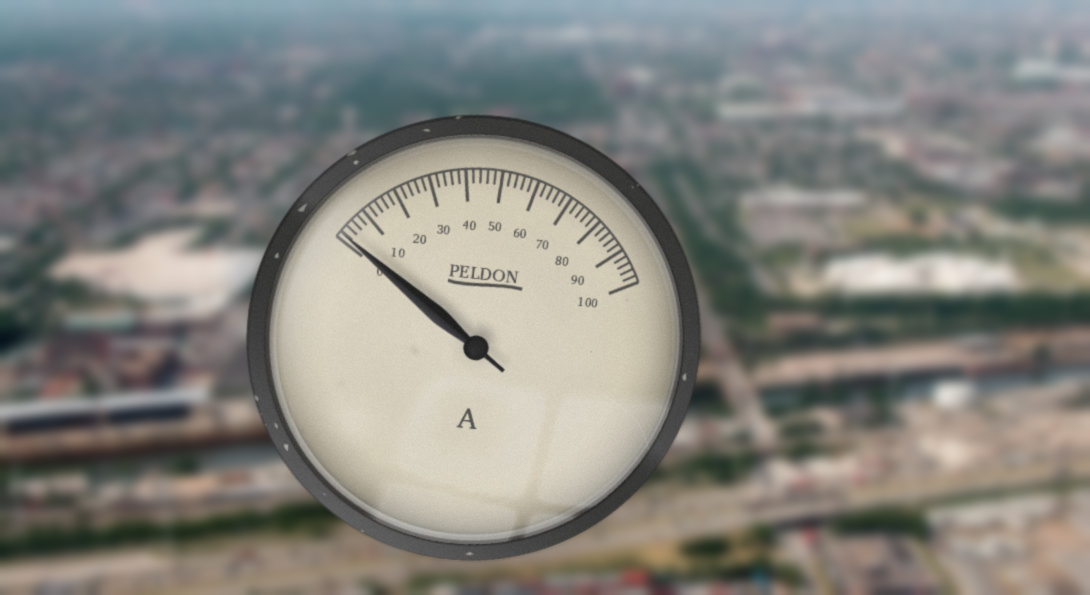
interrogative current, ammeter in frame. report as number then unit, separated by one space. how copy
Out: 2 A
